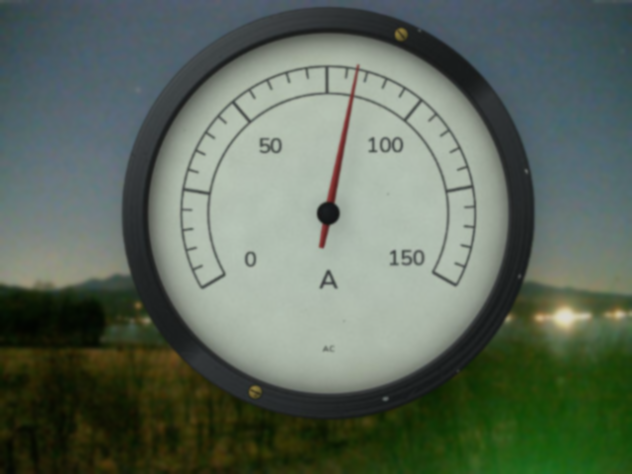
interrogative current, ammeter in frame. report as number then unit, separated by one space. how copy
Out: 82.5 A
